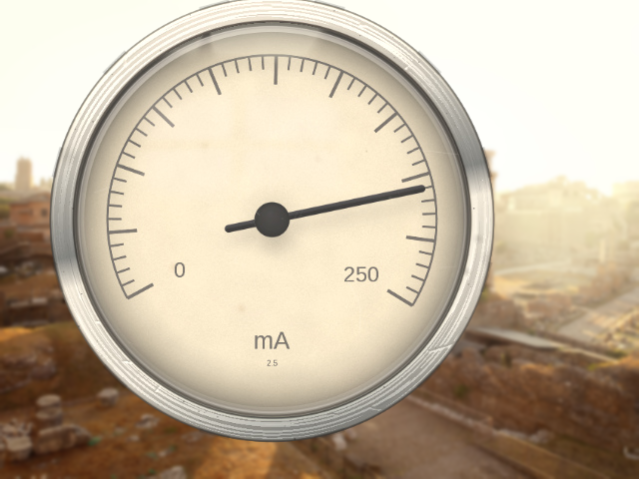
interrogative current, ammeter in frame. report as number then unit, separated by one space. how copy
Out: 205 mA
